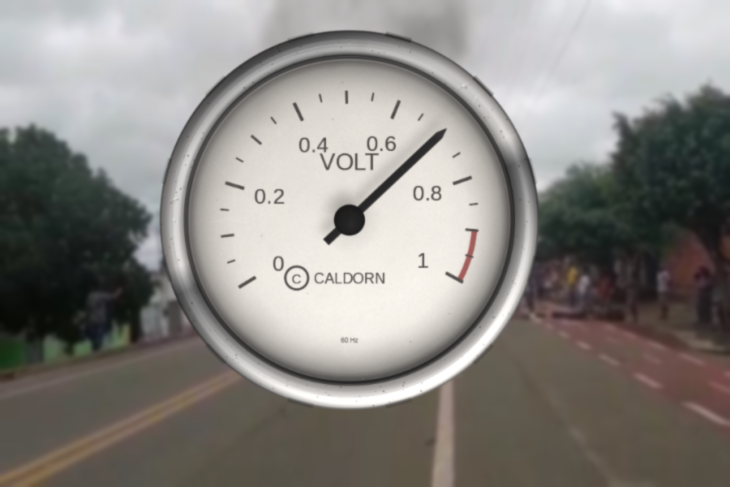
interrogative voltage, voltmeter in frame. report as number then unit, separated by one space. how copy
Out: 0.7 V
